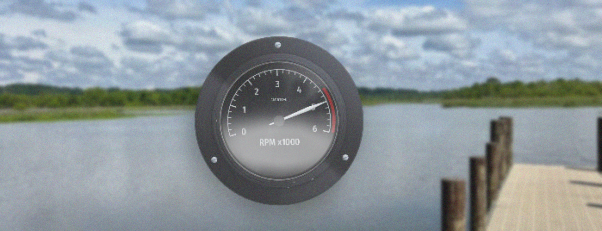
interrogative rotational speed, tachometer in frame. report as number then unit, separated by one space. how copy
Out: 5000 rpm
